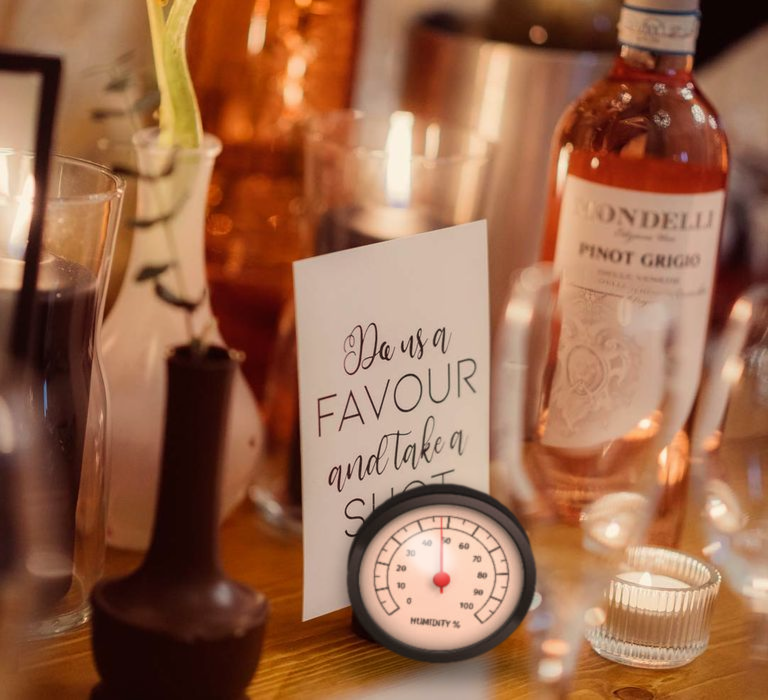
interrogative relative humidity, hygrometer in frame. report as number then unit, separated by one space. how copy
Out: 47.5 %
